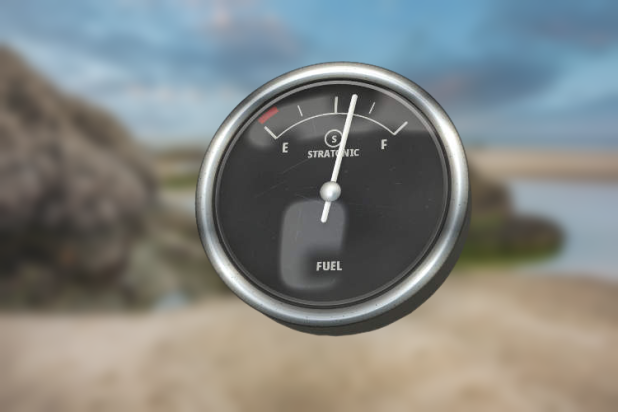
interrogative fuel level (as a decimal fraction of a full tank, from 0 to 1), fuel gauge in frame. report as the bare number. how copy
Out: 0.625
